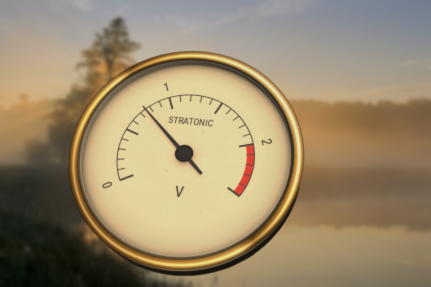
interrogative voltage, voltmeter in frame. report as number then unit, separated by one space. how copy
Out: 0.75 V
